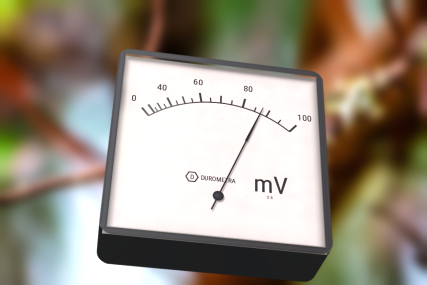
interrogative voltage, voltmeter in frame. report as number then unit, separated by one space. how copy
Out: 87.5 mV
